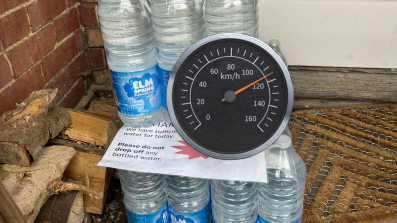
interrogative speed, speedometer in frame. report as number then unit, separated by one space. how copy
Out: 115 km/h
